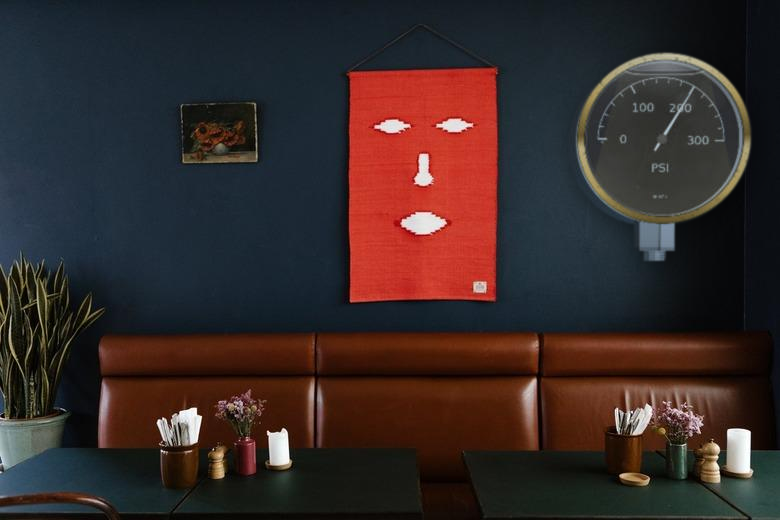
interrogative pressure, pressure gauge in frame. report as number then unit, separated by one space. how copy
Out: 200 psi
